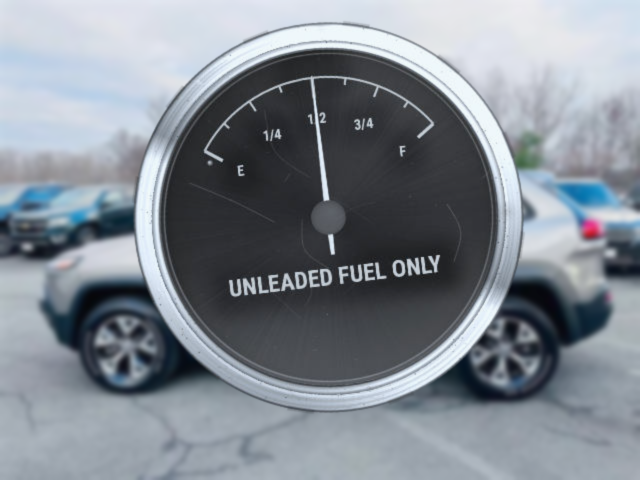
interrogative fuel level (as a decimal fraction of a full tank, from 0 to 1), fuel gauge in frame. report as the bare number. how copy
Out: 0.5
